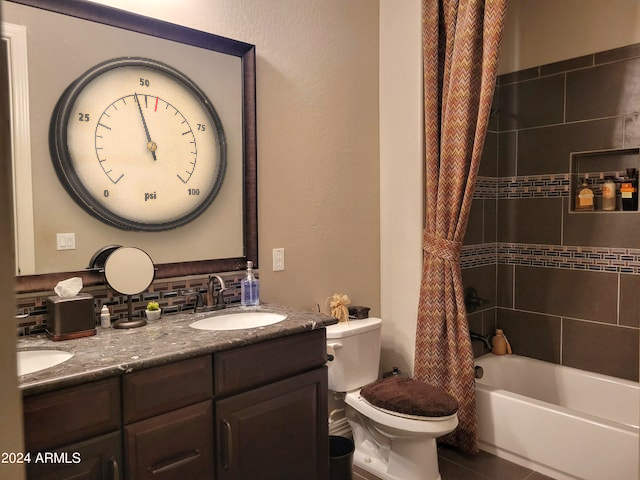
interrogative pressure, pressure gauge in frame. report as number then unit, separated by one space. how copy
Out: 45 psi
